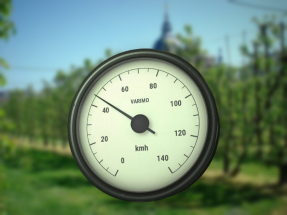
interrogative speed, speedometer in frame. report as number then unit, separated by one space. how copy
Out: 45 km/h
